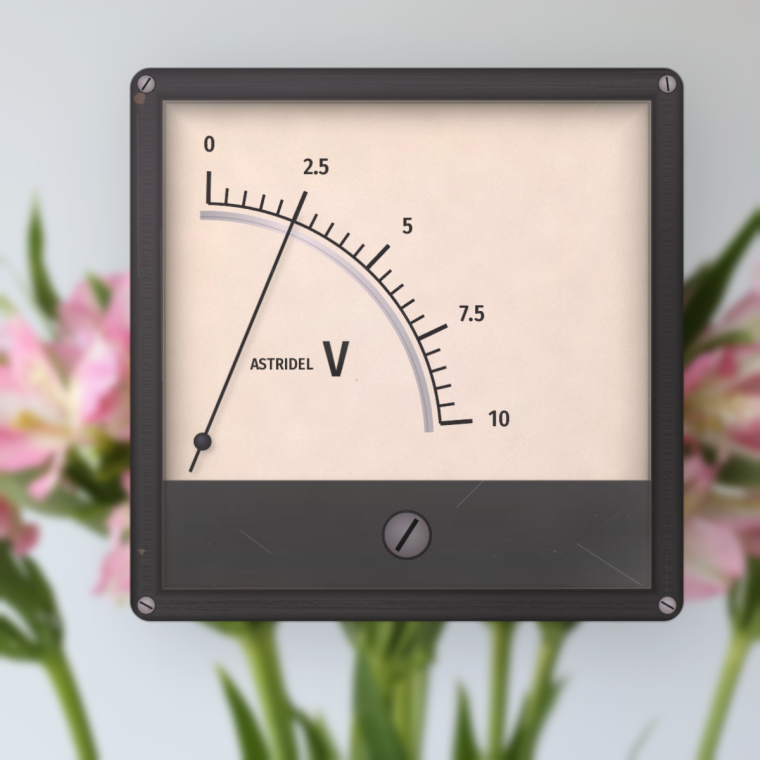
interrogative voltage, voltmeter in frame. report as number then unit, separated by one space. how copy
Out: 2.5 V
